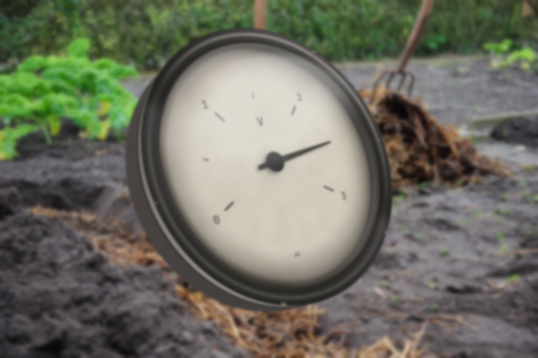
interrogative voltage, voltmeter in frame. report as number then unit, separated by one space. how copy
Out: 2.5 V
